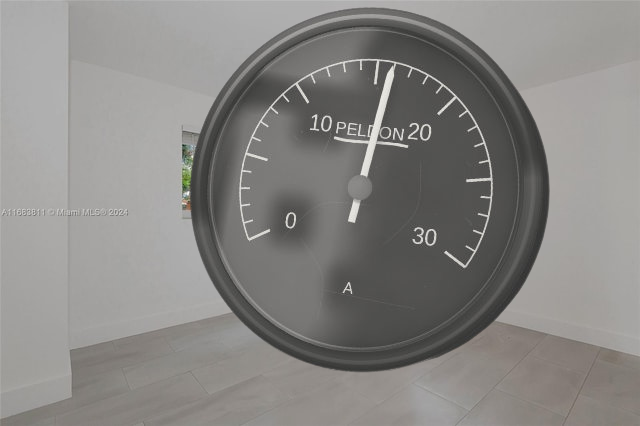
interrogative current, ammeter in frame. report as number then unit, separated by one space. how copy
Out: 16 A
